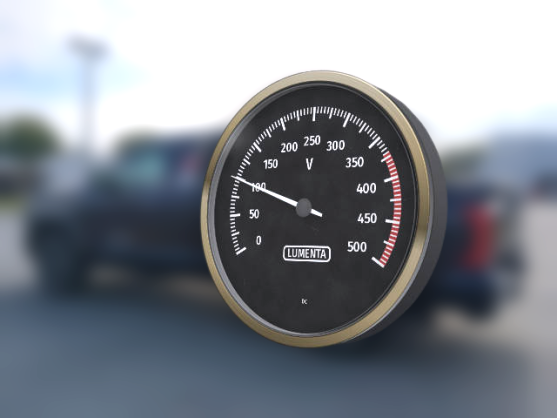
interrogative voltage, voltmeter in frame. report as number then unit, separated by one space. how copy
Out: 100 V
